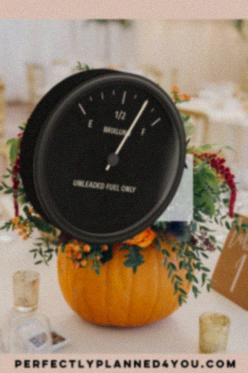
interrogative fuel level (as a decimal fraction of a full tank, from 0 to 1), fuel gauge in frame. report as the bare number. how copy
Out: 0.75
